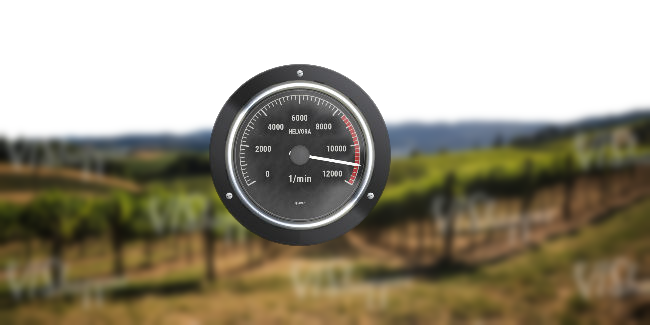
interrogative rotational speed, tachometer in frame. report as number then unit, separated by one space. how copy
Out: 11000 rpm
